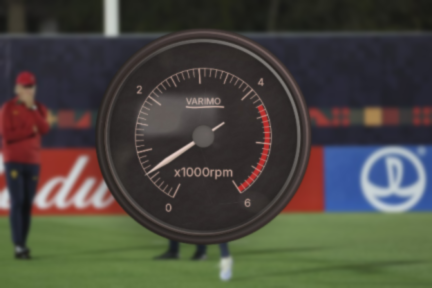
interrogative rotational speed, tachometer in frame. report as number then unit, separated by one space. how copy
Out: 600 rpm
